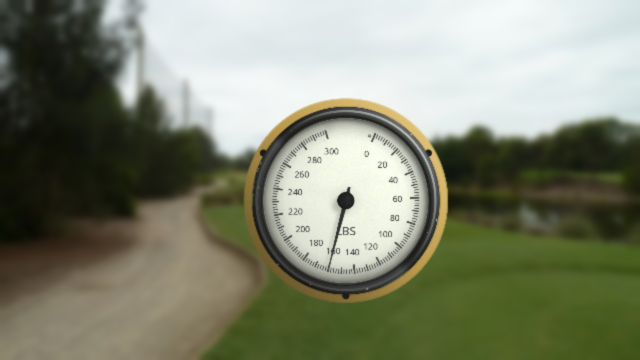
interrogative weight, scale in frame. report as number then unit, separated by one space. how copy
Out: 160 lb
